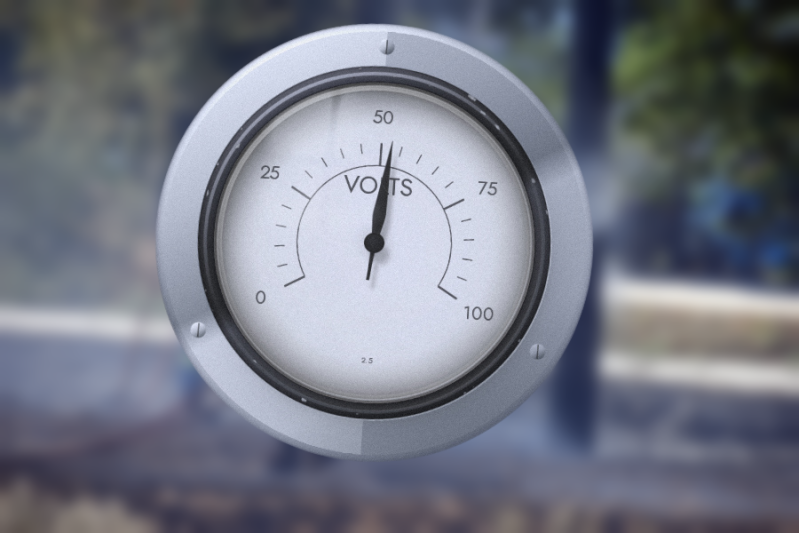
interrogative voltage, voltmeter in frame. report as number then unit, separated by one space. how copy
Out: 52.5 V
